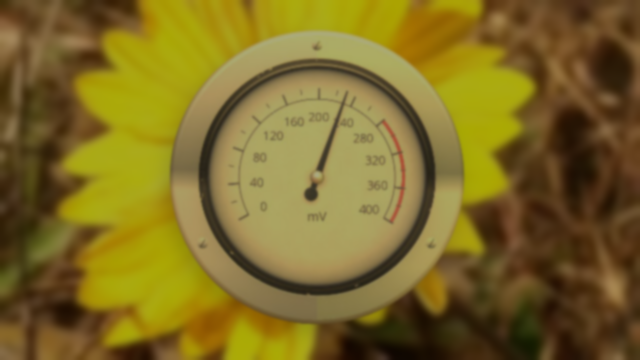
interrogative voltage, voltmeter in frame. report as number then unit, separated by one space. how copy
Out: 230 mV
